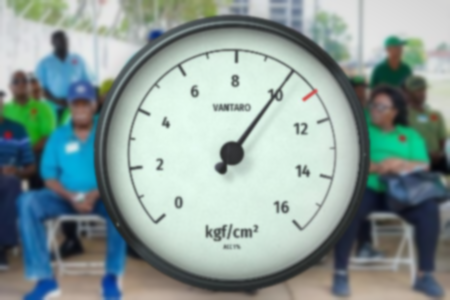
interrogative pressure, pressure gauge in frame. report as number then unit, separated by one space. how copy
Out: 10 kg/cm²
